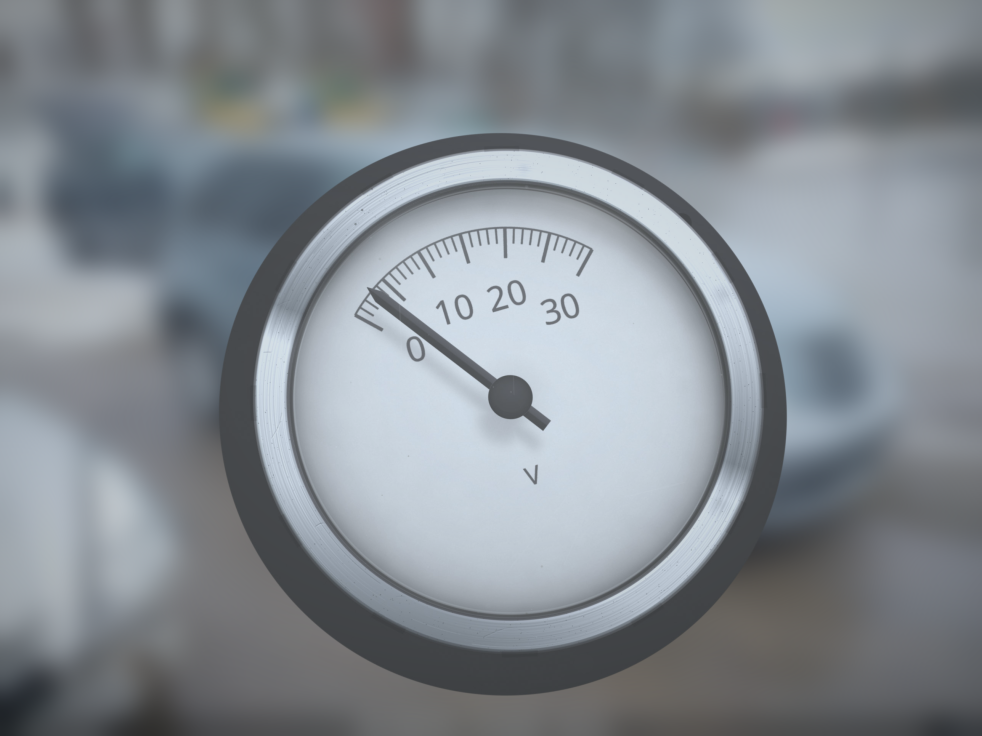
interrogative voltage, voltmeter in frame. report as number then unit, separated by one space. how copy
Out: 3 V
